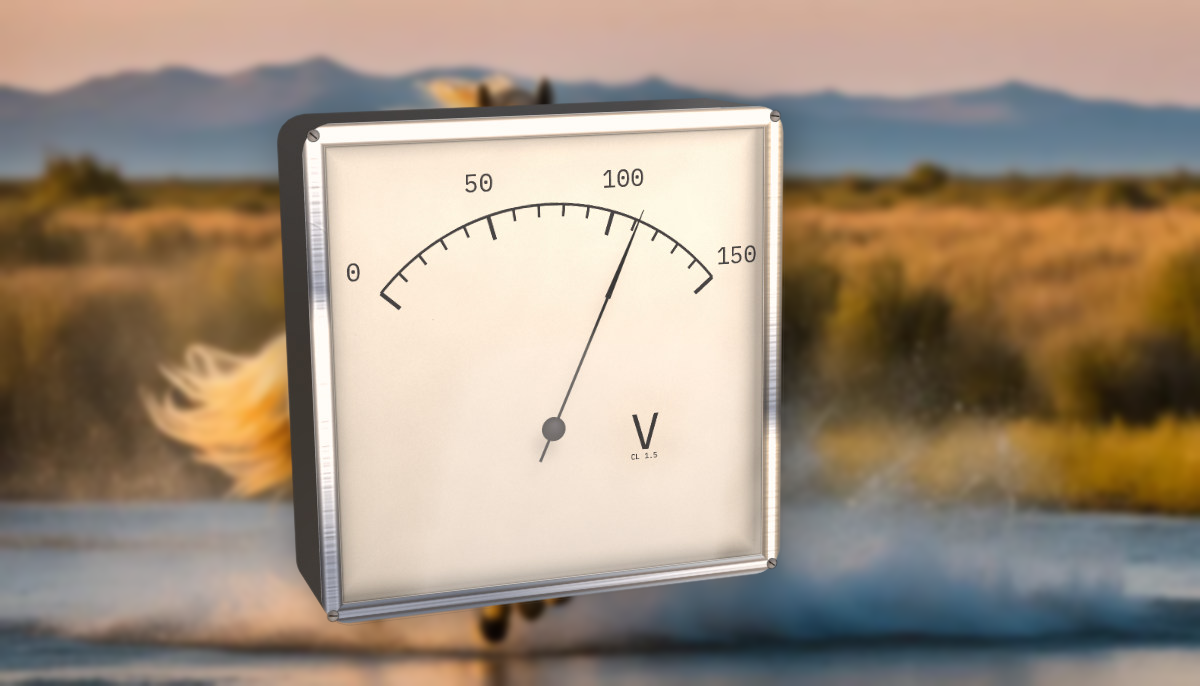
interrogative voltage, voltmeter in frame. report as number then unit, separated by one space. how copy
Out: 110 V
